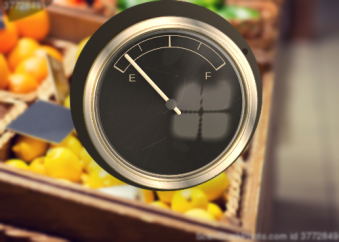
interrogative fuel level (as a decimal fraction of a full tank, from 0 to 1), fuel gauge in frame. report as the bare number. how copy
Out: 0.125
